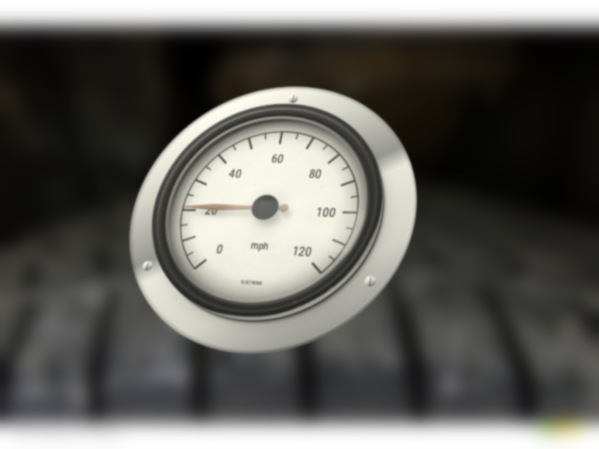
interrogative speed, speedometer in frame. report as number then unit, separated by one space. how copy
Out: 20 mph
